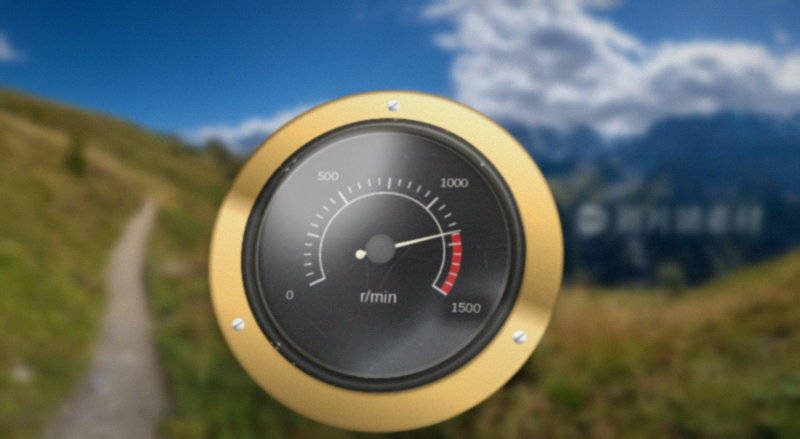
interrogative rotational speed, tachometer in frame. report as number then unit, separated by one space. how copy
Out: 1200 rpm
